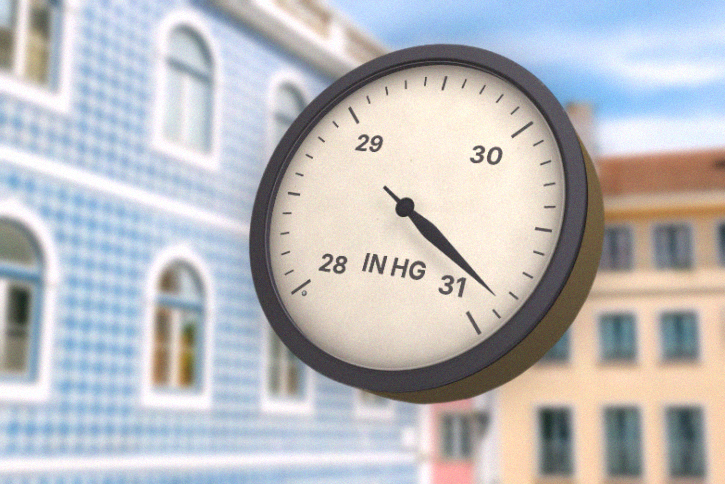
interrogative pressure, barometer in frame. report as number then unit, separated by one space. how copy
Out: 30.85 inHg
